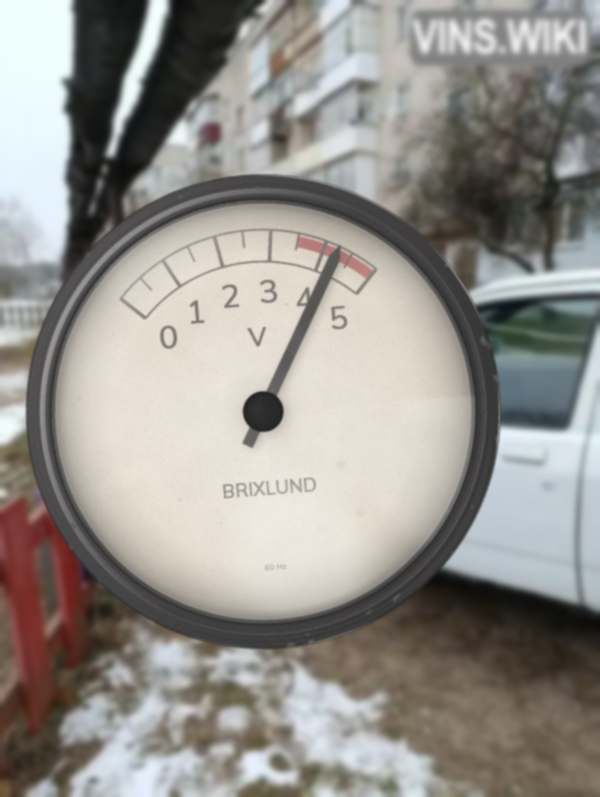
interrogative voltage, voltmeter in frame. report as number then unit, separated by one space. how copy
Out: 4.25 V
